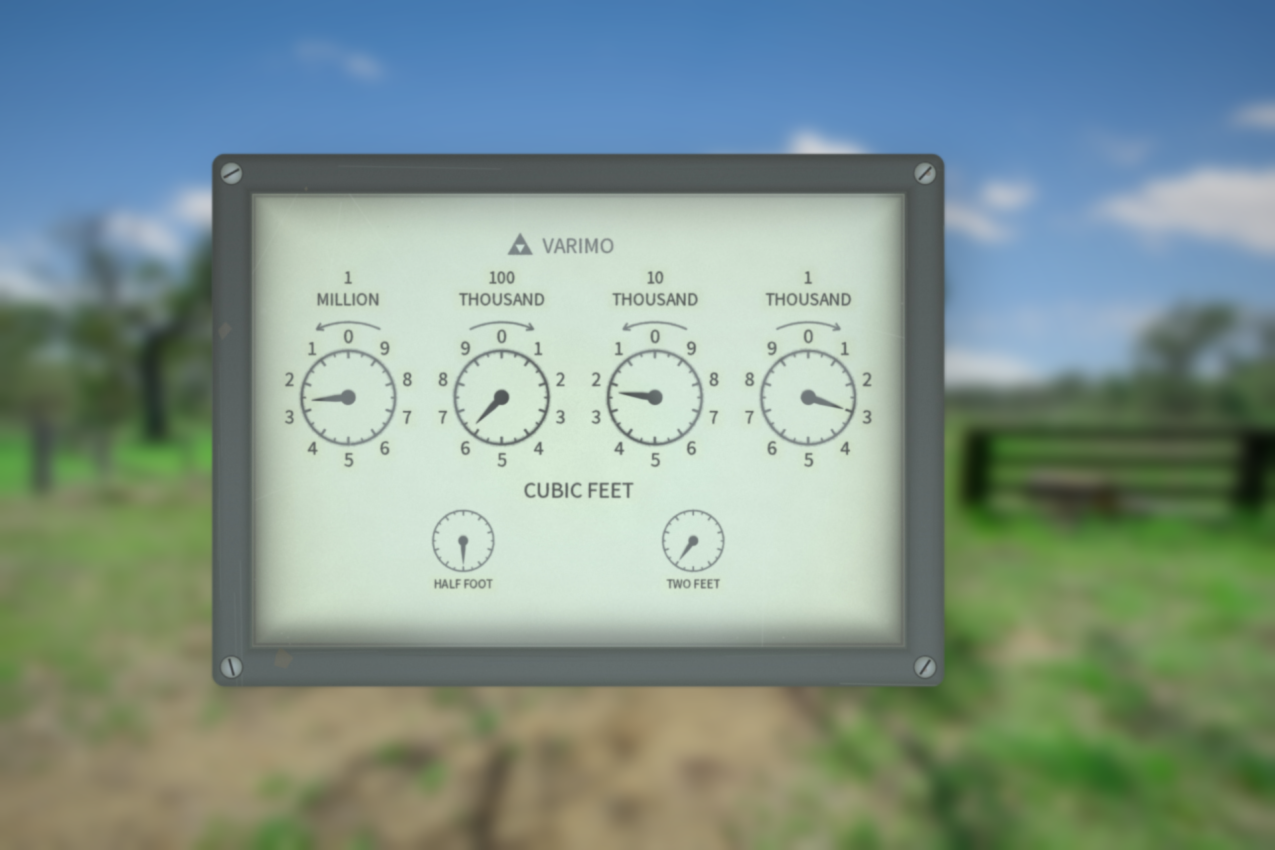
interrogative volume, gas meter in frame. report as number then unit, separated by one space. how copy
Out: 262300 ft³
